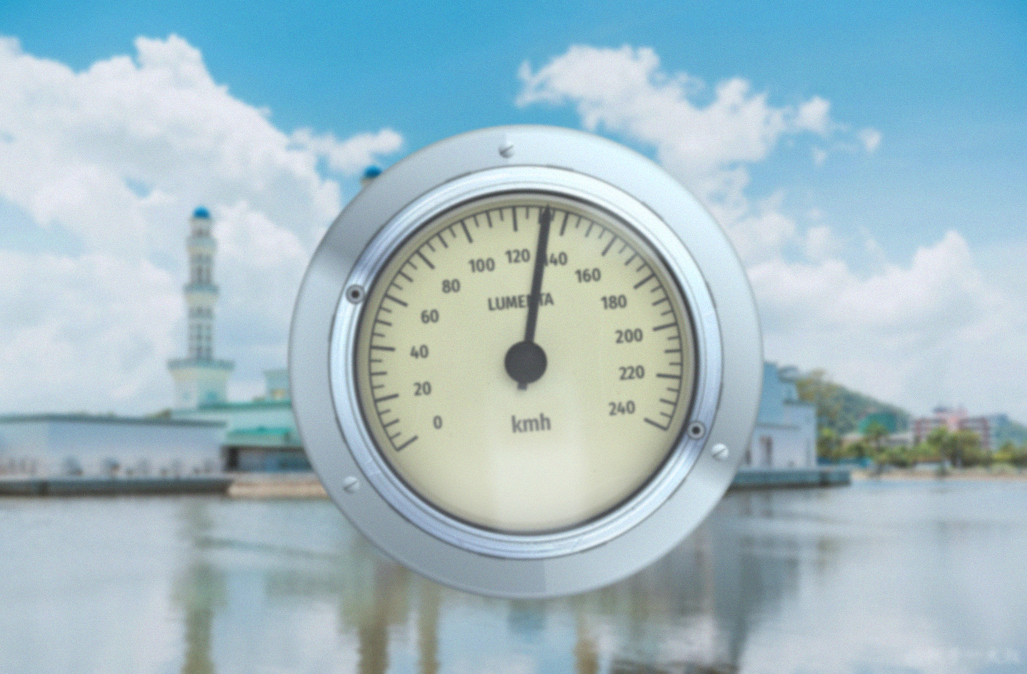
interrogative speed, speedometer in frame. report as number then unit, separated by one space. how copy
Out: 132.5 km/h
